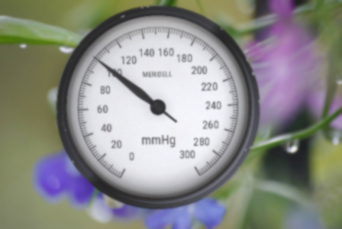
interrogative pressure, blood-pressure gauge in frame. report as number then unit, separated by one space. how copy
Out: 100 mmHg
